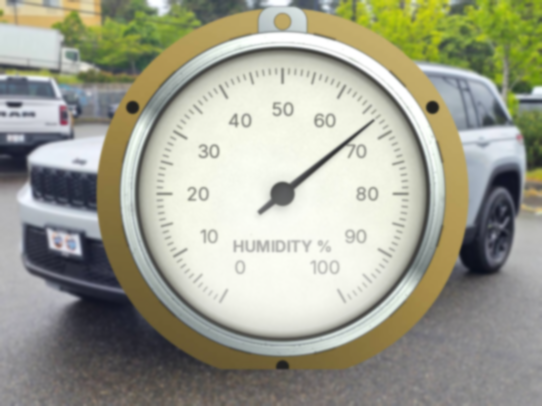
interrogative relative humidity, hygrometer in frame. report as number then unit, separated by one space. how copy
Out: 67 %
